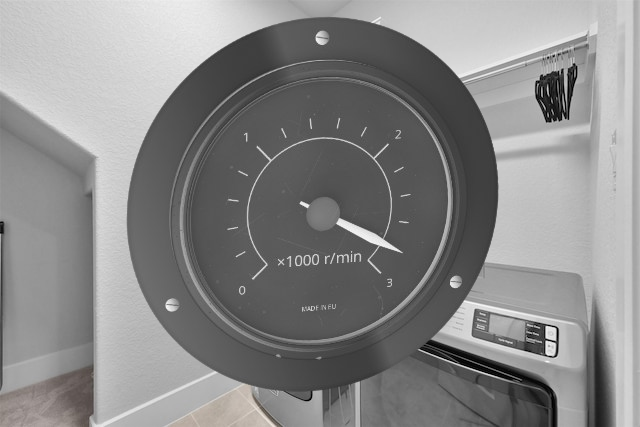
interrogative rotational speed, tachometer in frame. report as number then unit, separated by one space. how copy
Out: 2800 rpm
